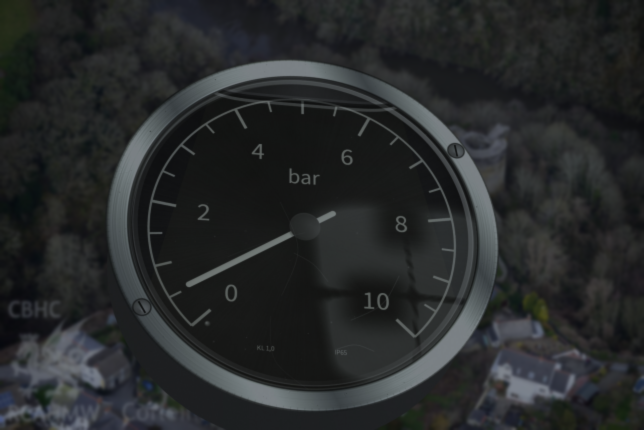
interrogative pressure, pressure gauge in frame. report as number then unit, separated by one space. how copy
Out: 0.5 bar
